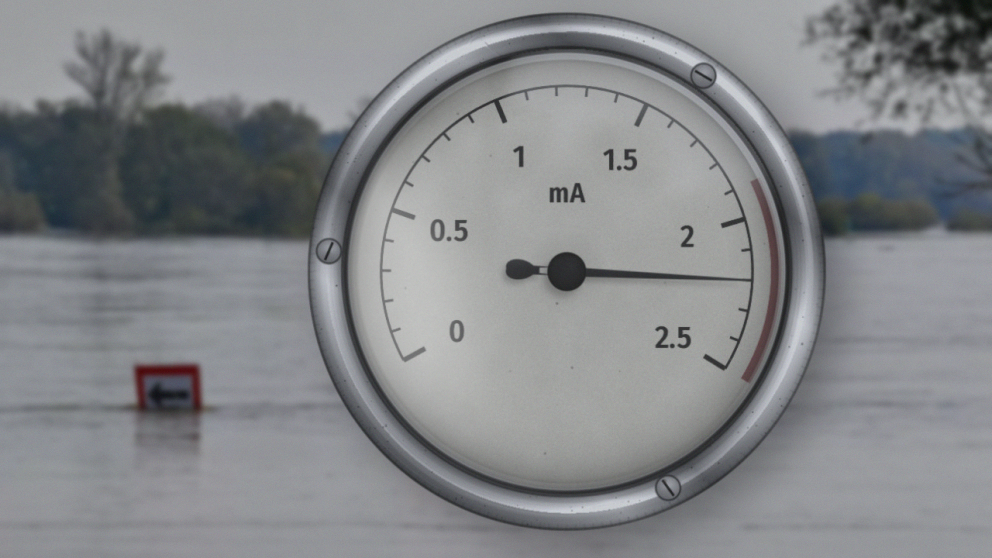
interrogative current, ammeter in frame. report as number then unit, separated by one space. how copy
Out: 2.2 mA
